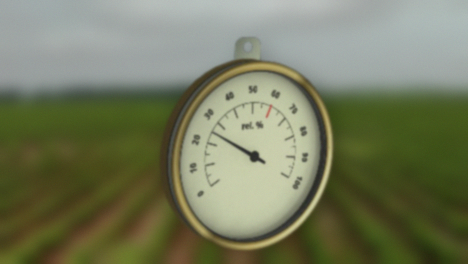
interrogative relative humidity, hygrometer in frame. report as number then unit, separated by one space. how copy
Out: 25 %
